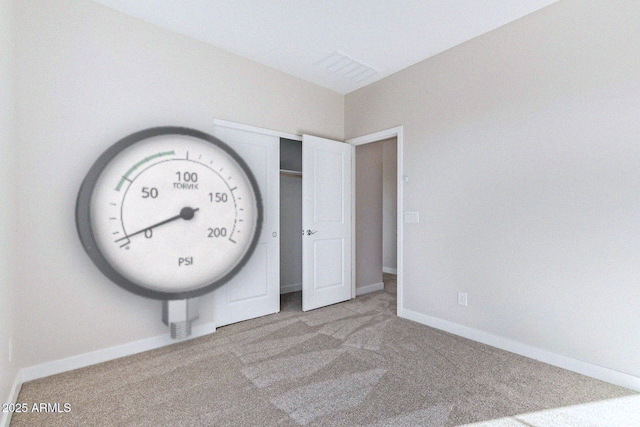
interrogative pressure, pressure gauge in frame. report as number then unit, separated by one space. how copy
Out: 5 psi
